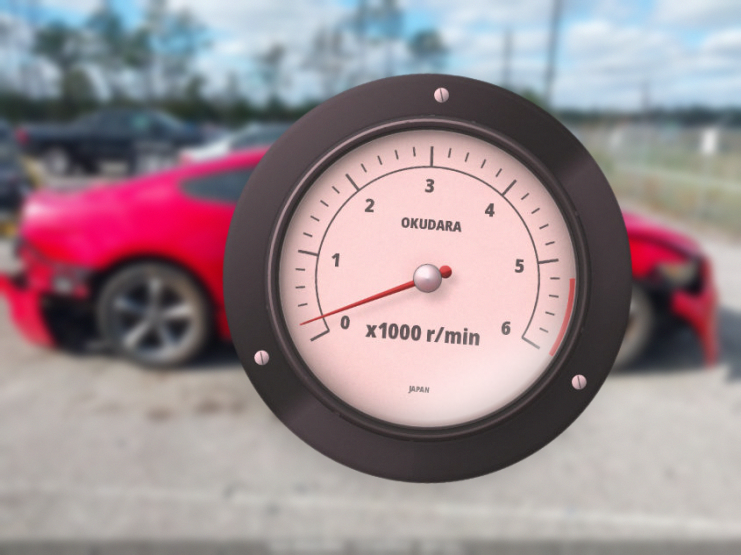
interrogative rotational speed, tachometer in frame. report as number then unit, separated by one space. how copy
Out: 200 rpm
